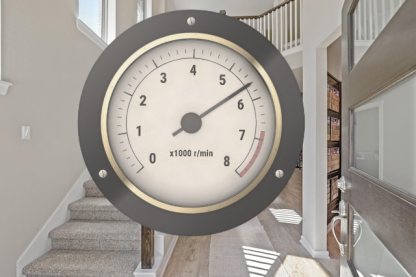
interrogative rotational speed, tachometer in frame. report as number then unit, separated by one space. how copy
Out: 5600 rpm
